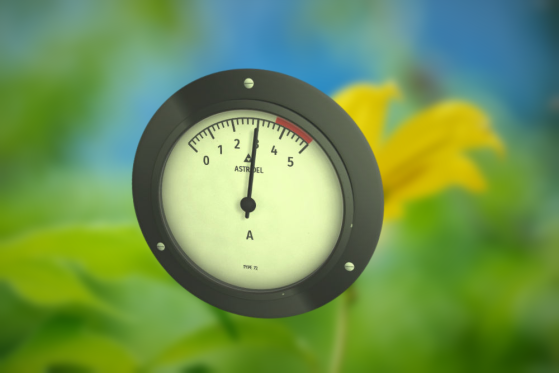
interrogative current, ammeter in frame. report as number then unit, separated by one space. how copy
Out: 3 A
